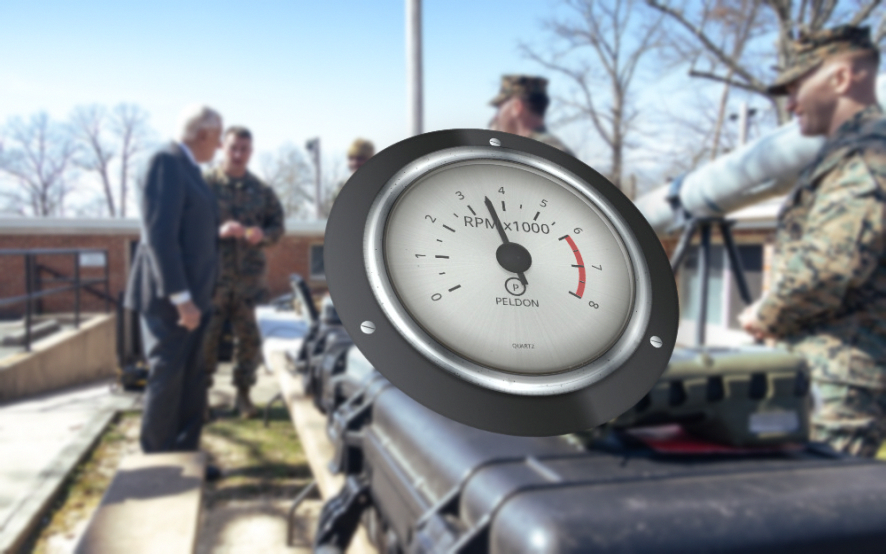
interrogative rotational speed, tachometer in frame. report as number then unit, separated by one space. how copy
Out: 3500 rpm
